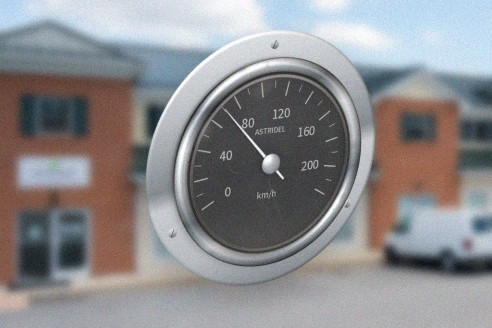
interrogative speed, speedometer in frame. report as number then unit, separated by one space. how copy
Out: 70 km/h
